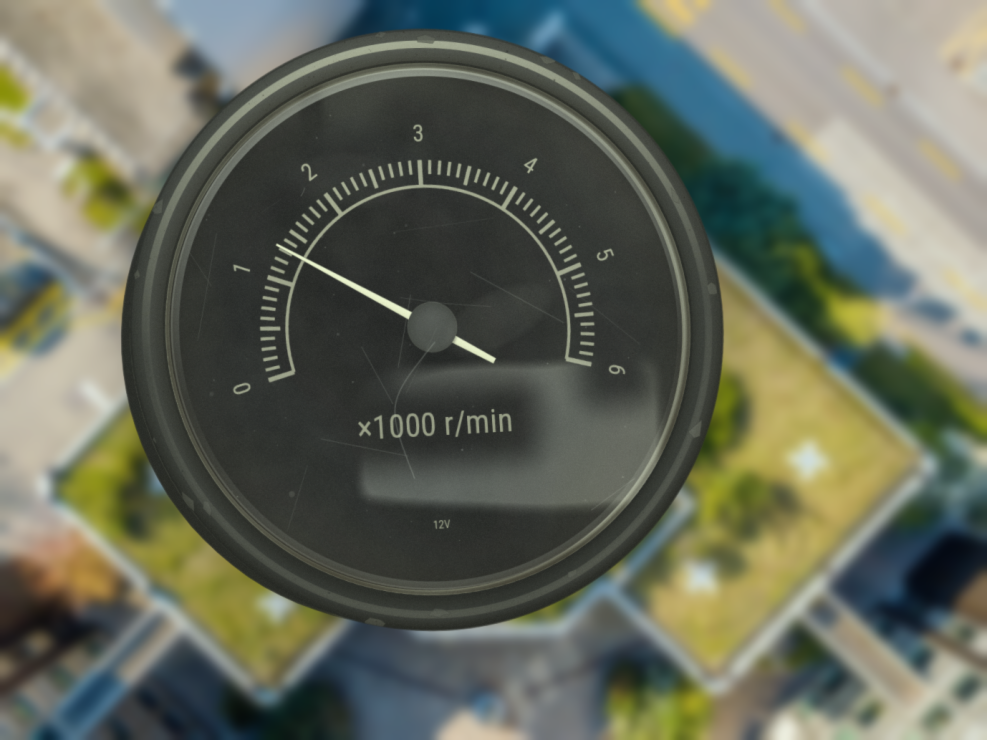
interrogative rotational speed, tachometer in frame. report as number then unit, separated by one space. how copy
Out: 1300 rpm
